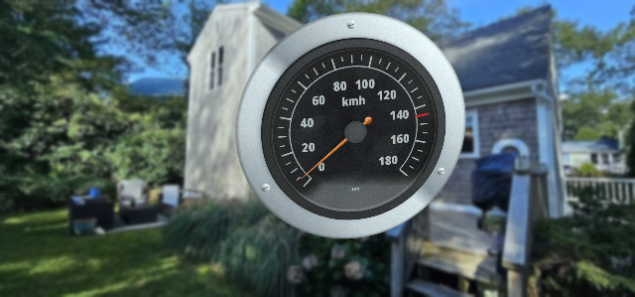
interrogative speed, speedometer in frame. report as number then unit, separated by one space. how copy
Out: 5 km/h
